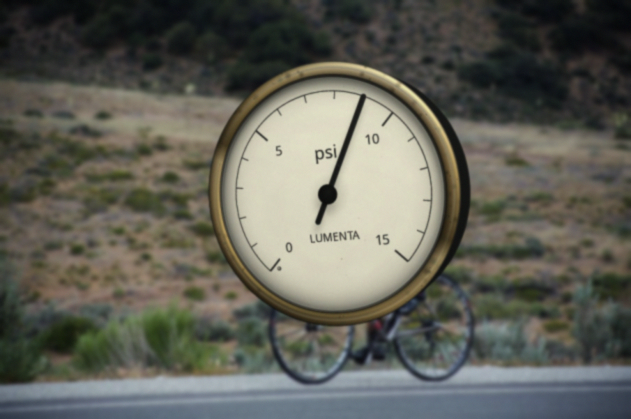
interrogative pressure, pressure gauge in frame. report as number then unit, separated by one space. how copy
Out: 9 psi
